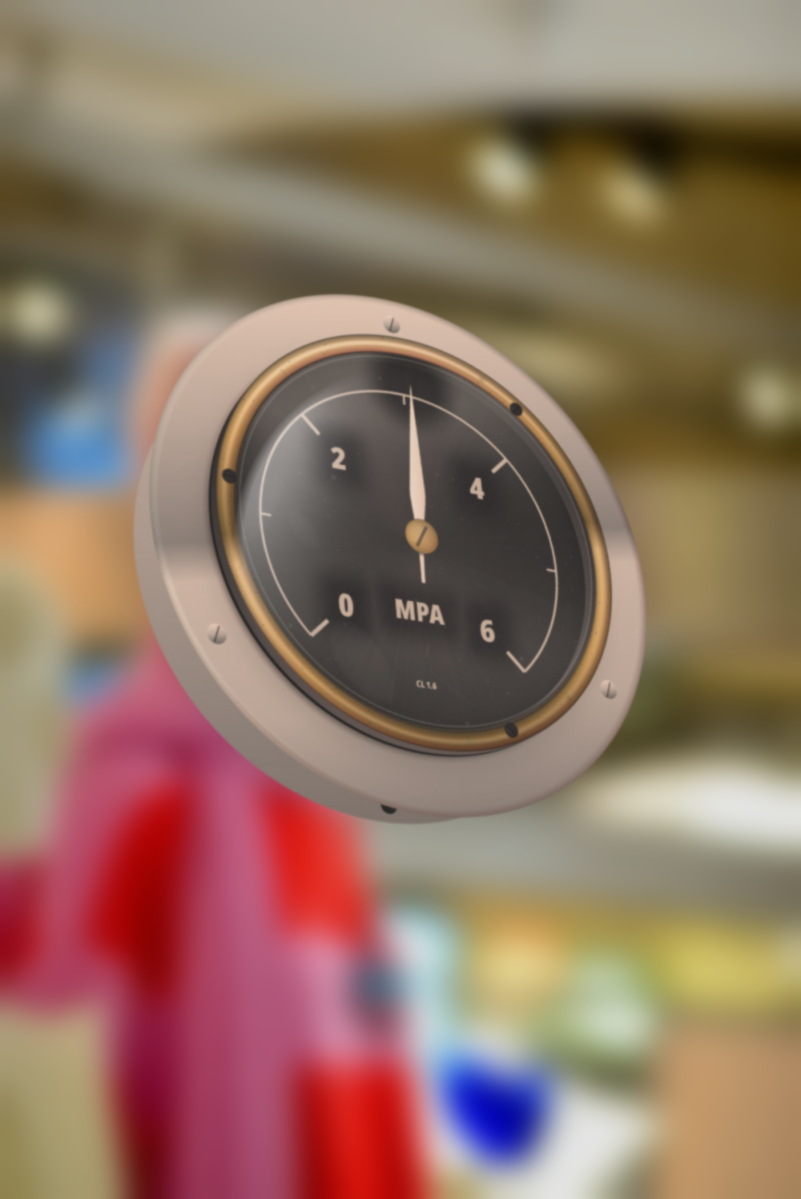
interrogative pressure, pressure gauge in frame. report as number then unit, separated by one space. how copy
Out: 3 MPa
